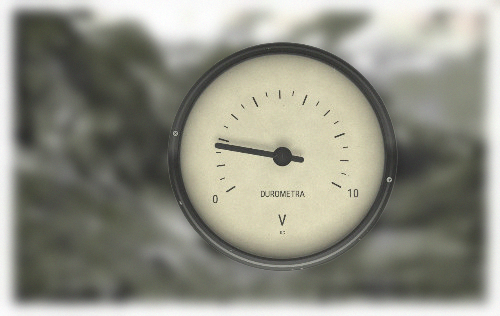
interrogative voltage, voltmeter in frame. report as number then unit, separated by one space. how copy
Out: 1.75 V
